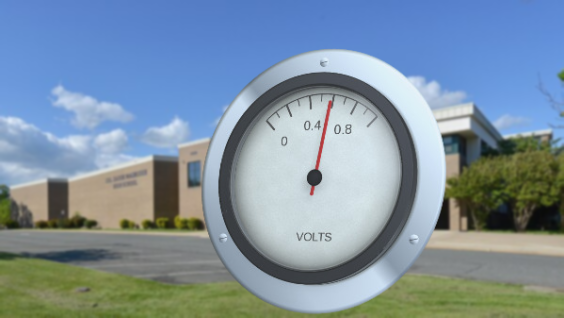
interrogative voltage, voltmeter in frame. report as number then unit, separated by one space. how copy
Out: 0.6 V
